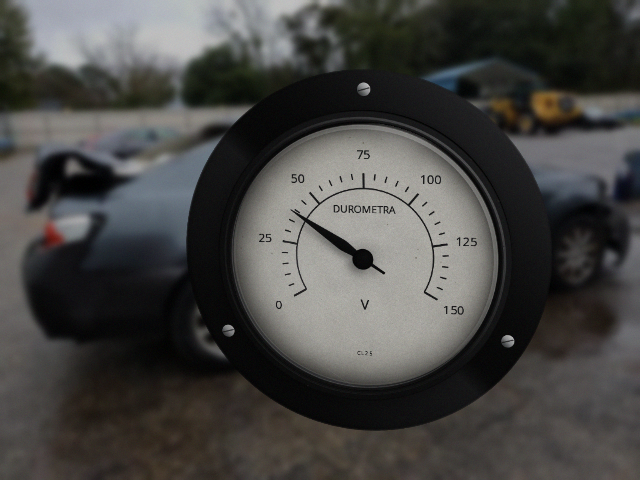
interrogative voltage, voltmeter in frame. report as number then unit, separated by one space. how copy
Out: 40 V
